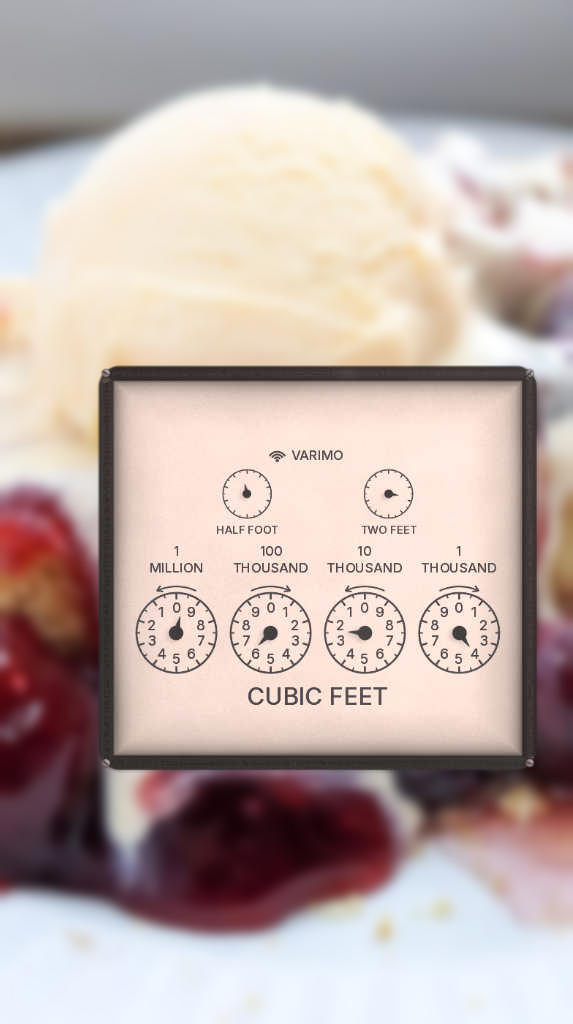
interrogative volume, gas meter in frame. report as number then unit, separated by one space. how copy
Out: 962400 ft³
